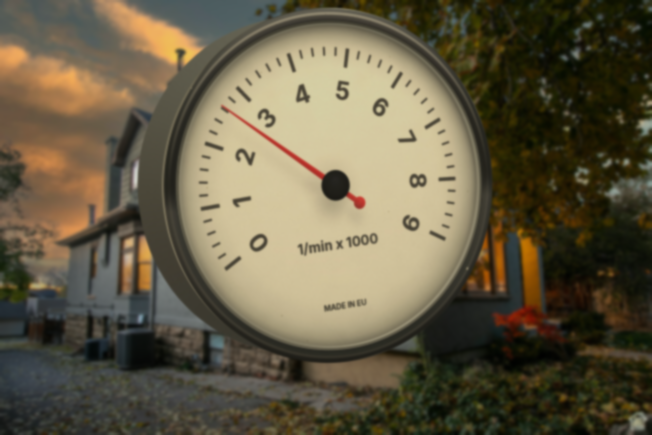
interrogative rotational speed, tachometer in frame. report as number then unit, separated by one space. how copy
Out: 2600 rpm
